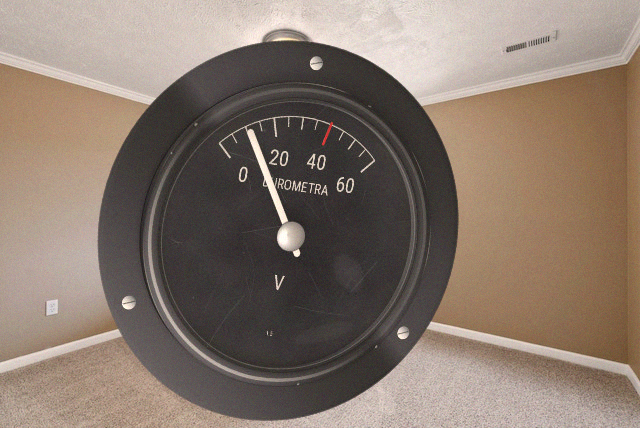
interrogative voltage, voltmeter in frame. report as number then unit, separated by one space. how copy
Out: 10 V
